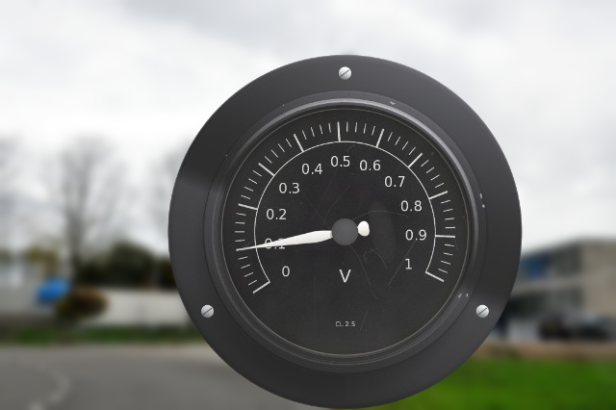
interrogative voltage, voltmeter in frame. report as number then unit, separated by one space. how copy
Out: 0.1 V
